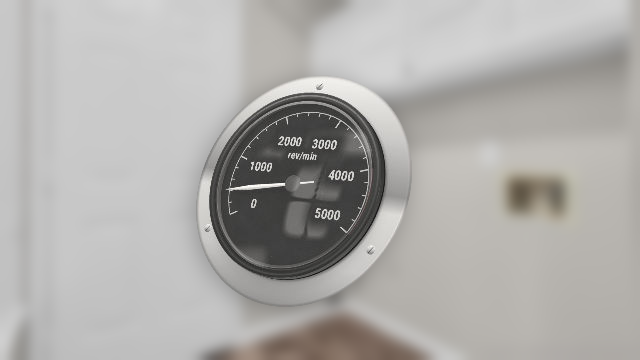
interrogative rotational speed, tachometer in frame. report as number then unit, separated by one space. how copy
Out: 400 rpm
